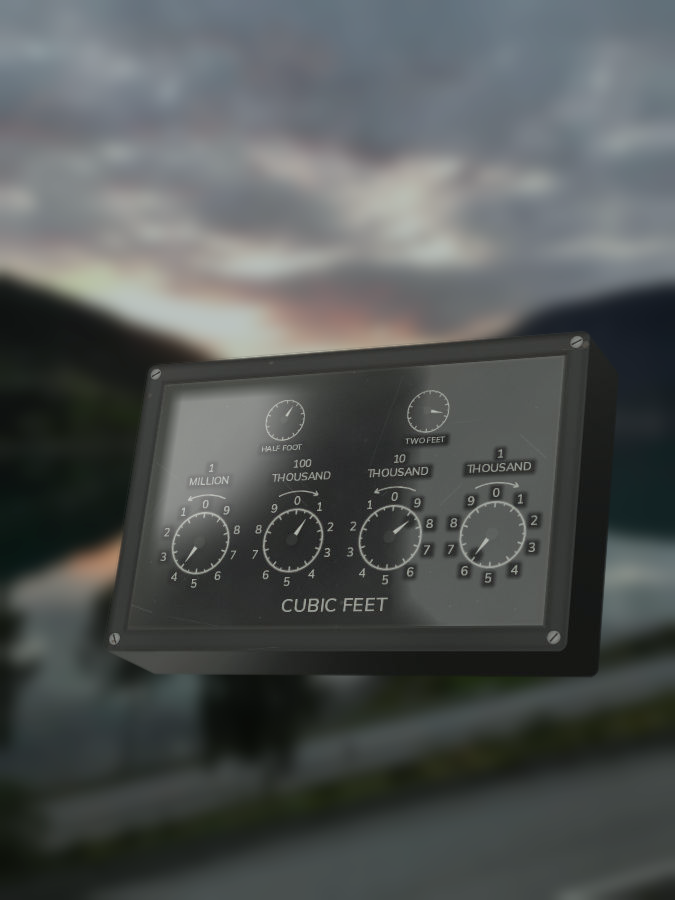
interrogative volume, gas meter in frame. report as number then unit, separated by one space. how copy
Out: 408600 ft³
